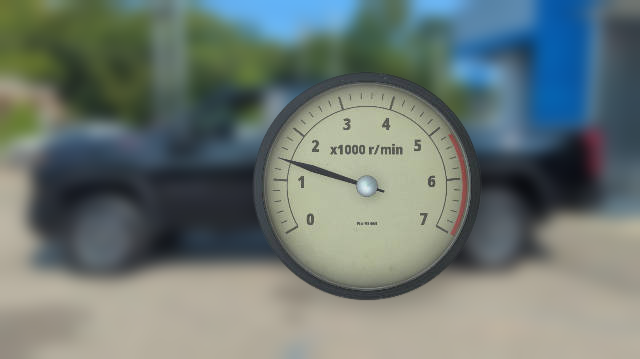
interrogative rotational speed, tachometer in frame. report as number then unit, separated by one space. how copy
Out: 1400 rpm
